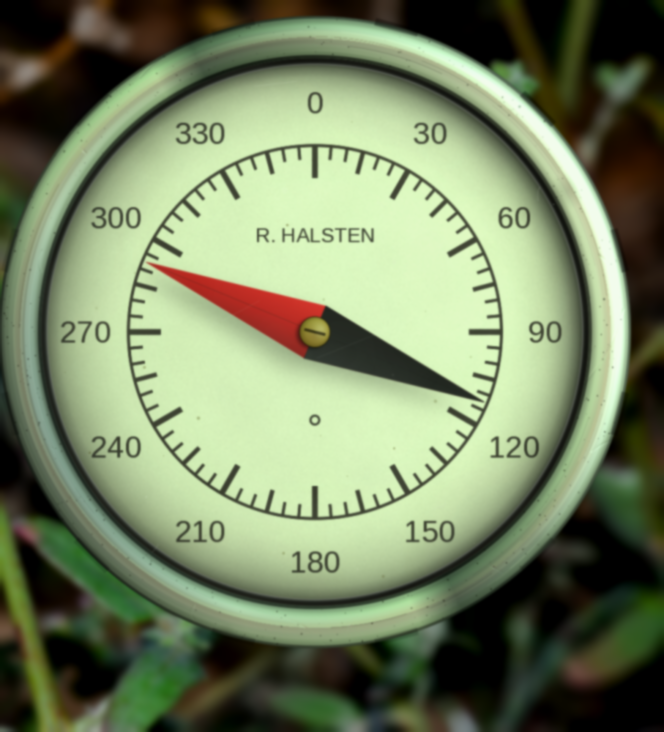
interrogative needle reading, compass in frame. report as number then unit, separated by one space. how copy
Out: 292.5 °
